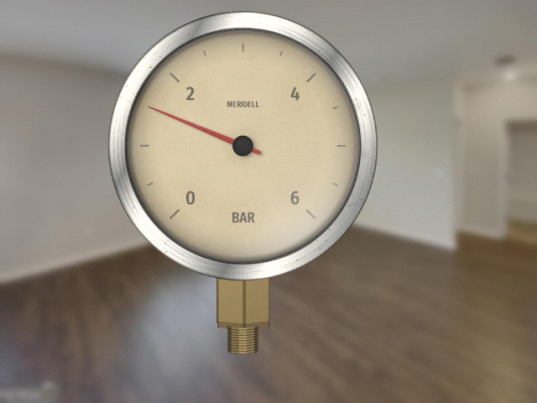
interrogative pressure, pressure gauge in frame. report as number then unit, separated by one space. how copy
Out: 1.5 bar
